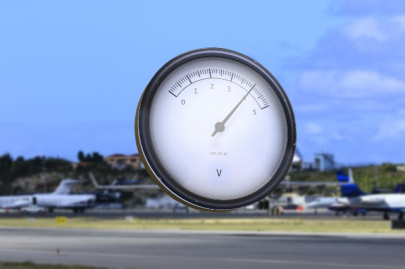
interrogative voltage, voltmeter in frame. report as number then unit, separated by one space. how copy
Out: 4 V
